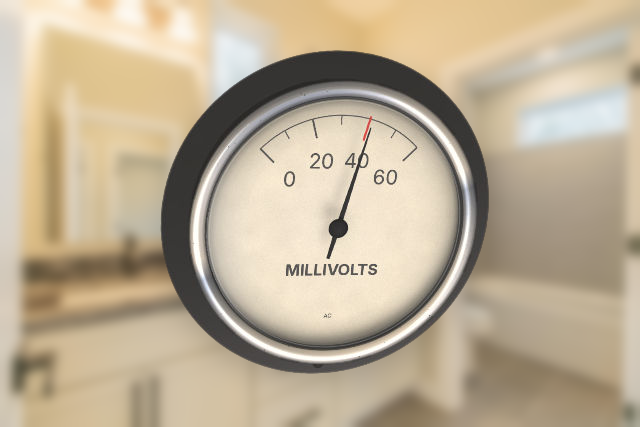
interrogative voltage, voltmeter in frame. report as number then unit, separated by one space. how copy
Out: 40 mV
